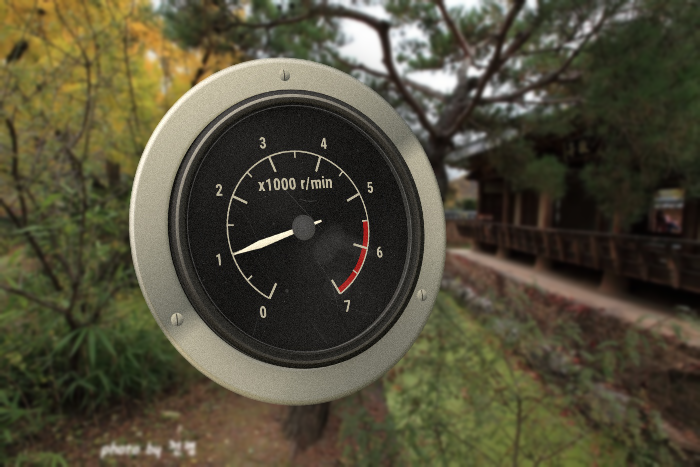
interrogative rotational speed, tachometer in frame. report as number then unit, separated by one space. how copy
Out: 1000 rpm
